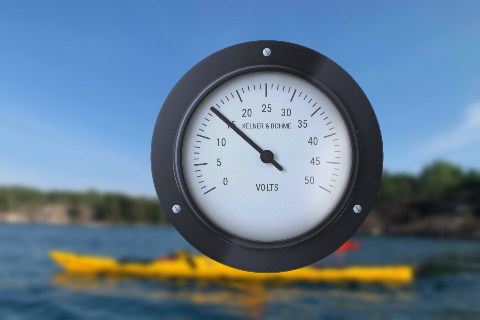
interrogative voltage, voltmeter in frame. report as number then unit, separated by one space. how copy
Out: 15 V
